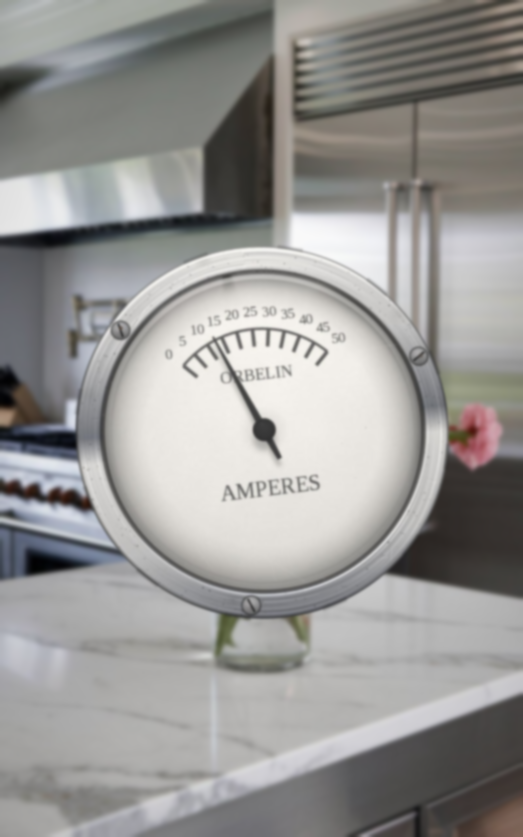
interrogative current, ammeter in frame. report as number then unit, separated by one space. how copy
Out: 12.5 A
